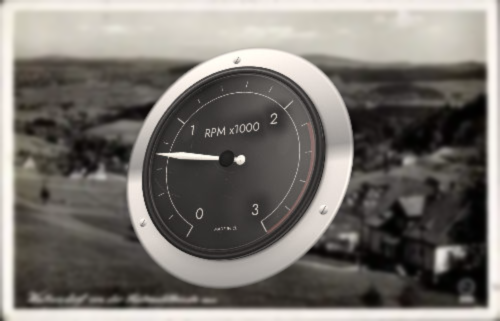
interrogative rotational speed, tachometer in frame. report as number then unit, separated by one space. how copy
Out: 700 rpm
